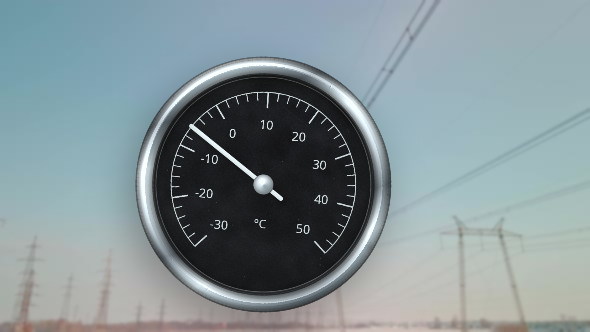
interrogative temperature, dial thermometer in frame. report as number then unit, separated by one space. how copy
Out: -6 °C
